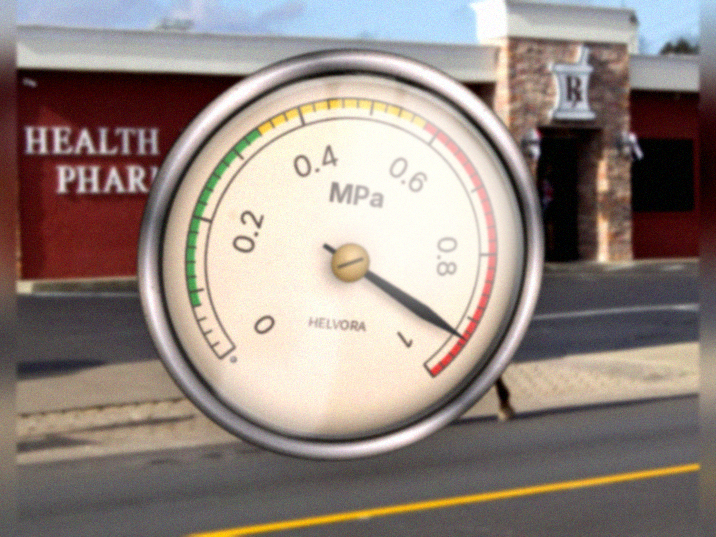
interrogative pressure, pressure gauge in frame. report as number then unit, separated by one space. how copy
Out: 0.93 MPa
